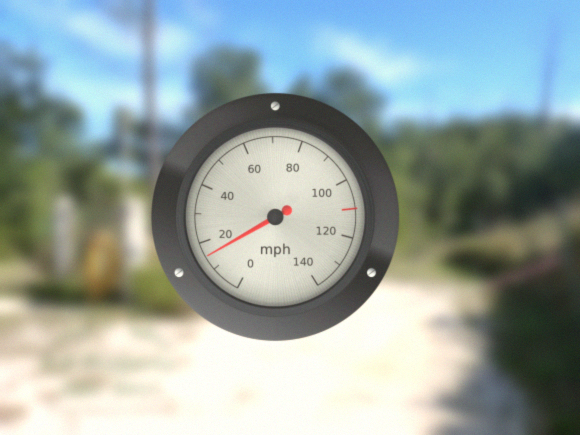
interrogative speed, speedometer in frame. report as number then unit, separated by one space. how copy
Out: 15 mph
